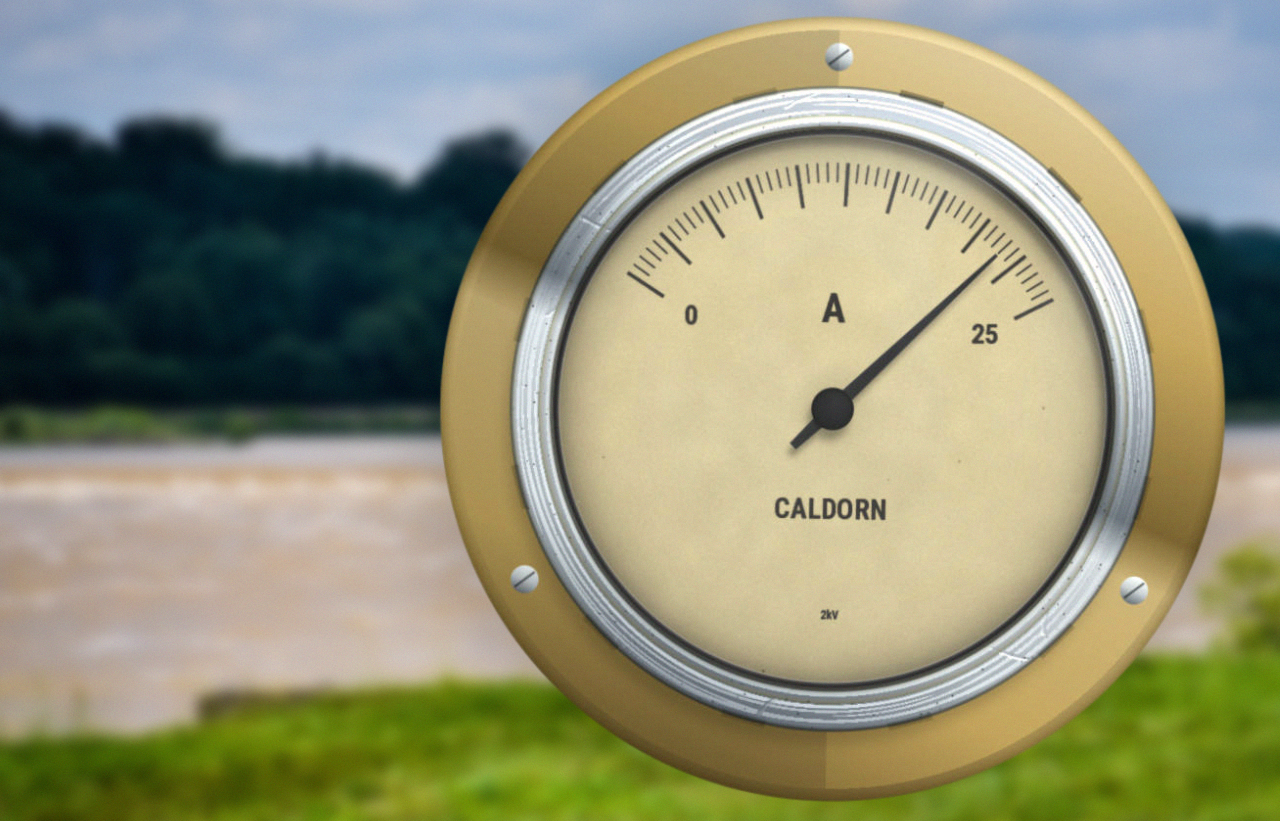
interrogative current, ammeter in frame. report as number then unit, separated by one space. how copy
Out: 21.5 A
